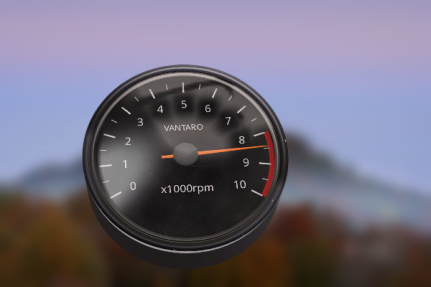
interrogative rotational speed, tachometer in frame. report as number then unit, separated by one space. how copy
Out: 8500 rpm
